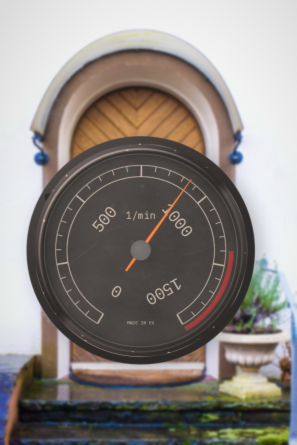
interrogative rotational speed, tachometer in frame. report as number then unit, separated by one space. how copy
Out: 925 rpm
